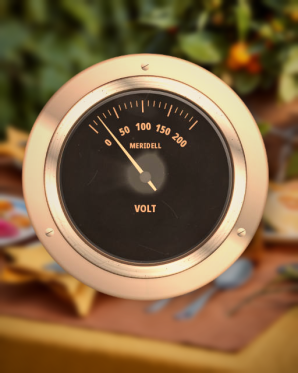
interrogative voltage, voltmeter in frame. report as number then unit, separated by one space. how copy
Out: 20 V
